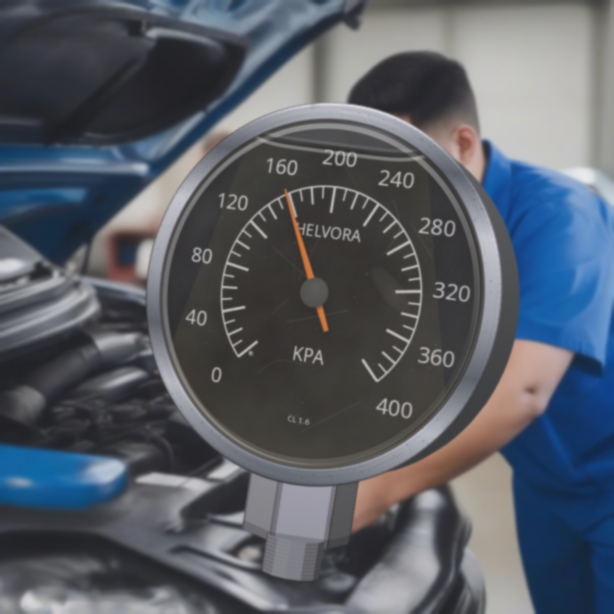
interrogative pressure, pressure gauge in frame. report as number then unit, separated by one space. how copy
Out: 160 kPa
